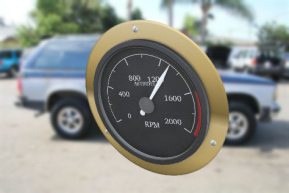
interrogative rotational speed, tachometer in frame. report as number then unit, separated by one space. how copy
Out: 1300 rpm
